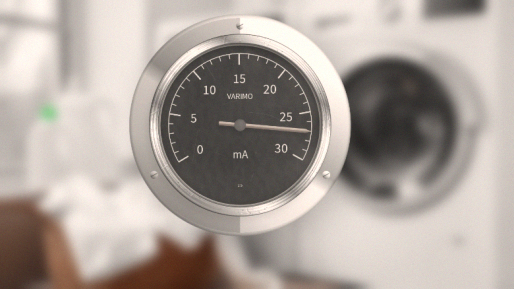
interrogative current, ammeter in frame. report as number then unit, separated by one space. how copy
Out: 27 mA
